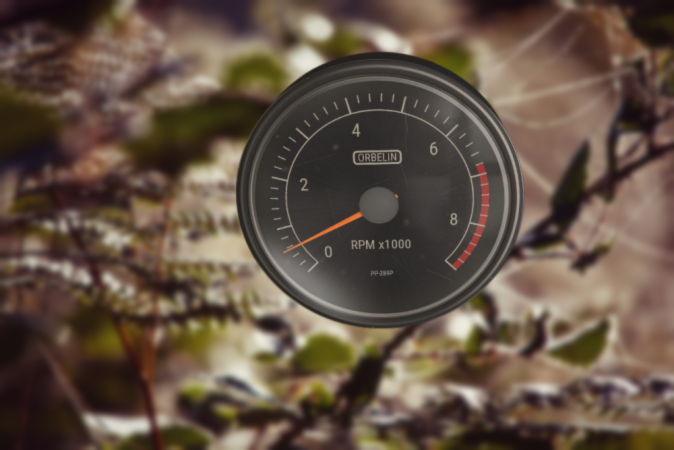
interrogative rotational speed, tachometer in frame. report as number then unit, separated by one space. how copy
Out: 600 rpm
